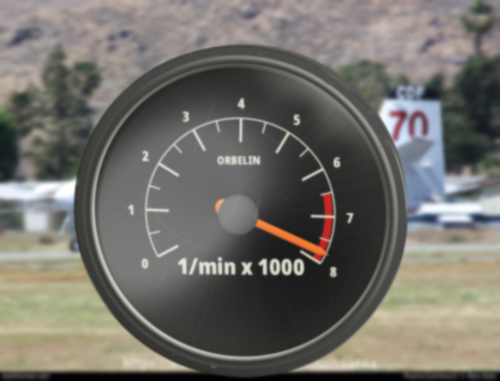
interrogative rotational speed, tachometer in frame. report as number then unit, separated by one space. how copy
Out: 7750 rpm
